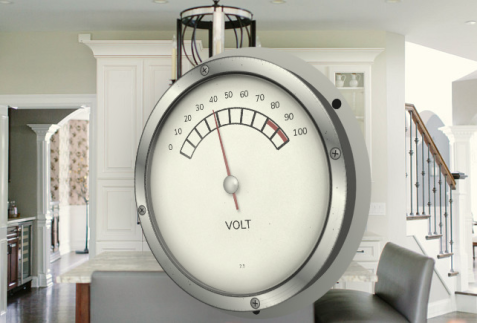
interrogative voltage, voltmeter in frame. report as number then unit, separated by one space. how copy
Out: 40 V
